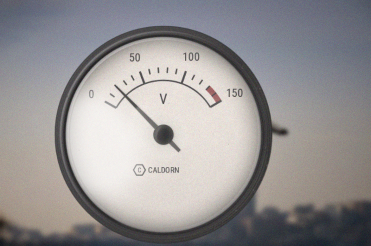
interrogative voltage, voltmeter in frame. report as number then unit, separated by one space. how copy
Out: 20 V
